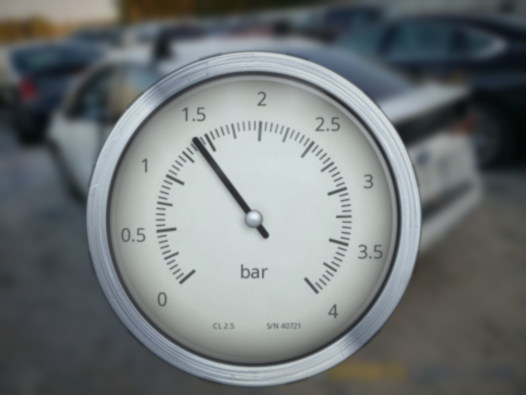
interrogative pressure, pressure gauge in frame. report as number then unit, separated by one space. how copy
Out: 1.4 bar
